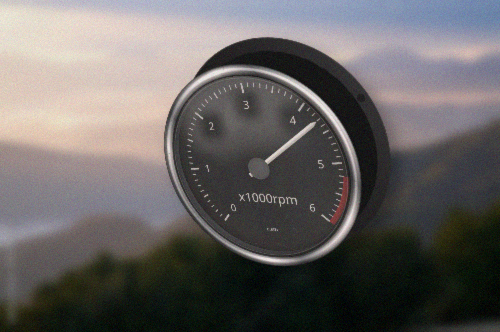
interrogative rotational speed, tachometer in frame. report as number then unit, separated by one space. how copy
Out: 4300 rpm
